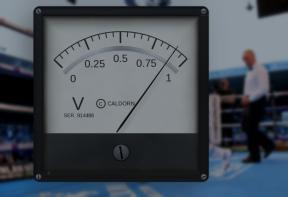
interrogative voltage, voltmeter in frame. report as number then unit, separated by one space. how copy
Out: 0.9 V
